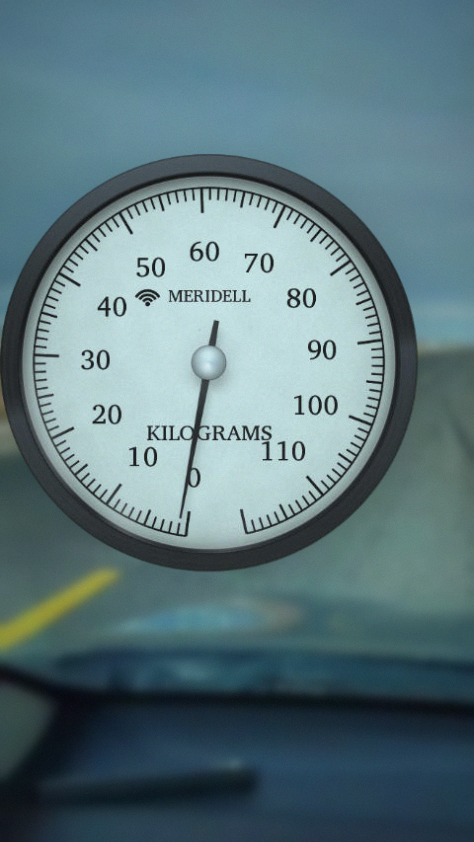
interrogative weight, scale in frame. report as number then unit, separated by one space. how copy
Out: 1 kg
